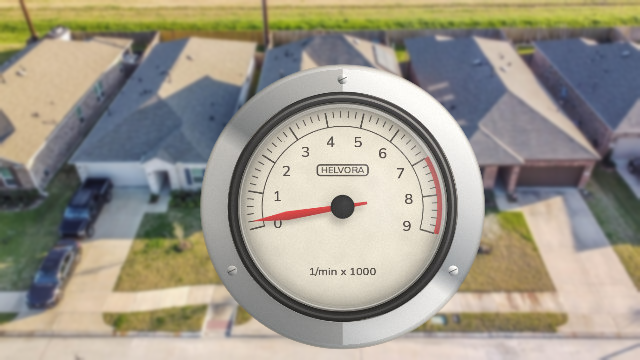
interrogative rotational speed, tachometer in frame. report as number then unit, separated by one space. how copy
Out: 200 rpm
